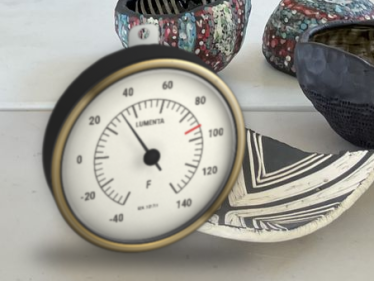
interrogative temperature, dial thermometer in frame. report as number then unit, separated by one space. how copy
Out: 32 °F
